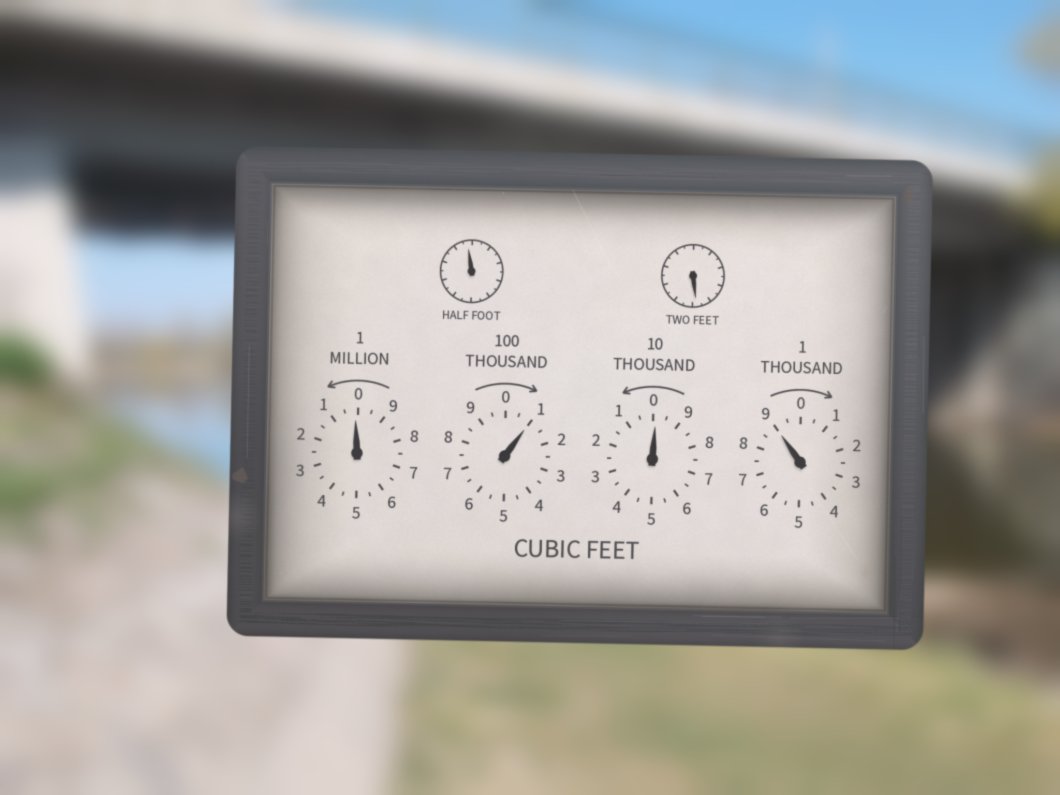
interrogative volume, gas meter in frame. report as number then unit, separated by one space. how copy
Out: 9900 ft³
